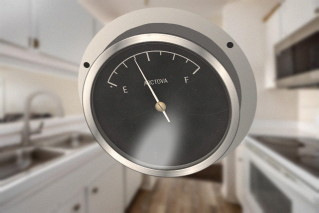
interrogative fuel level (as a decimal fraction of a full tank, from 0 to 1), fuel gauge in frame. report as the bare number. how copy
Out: 0.375
